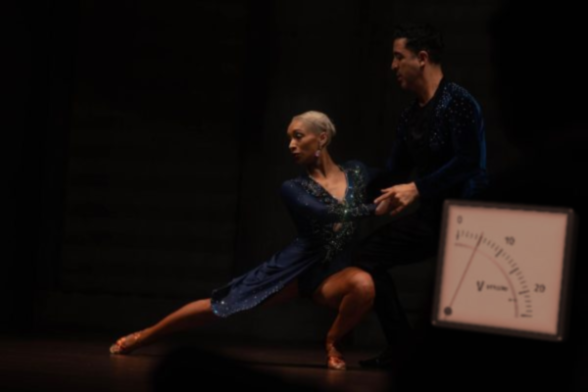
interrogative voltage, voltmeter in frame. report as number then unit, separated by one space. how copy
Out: 5 V
